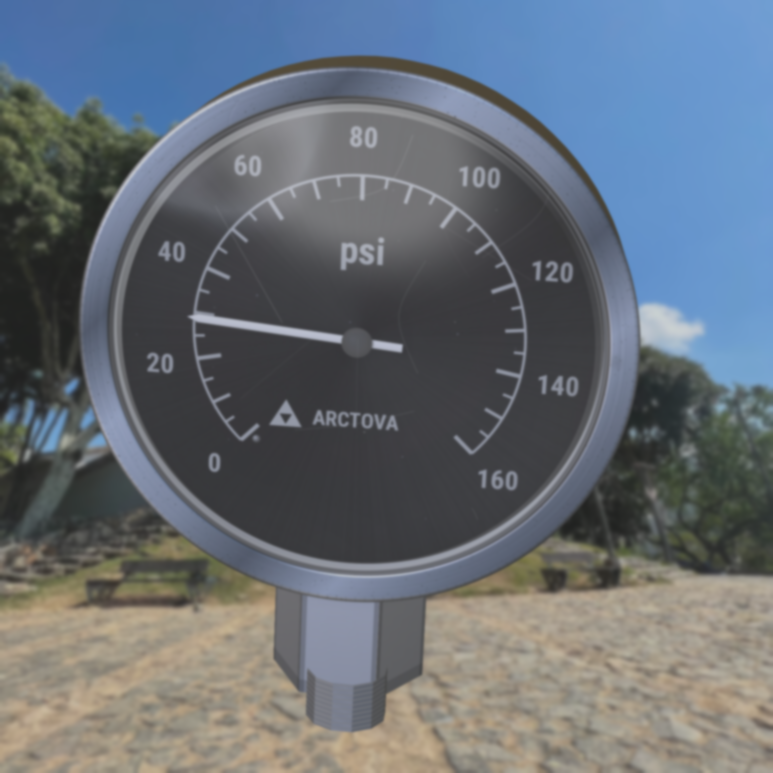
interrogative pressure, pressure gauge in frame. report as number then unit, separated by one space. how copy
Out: 30 psi
